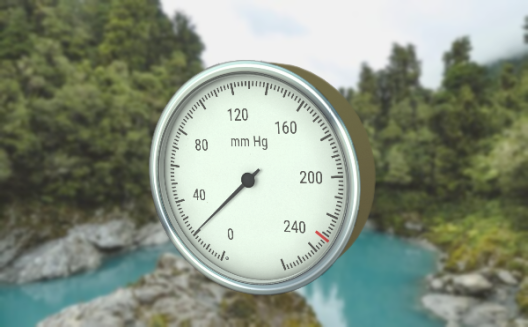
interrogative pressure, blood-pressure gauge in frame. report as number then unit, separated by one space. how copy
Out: 20 mmHg
